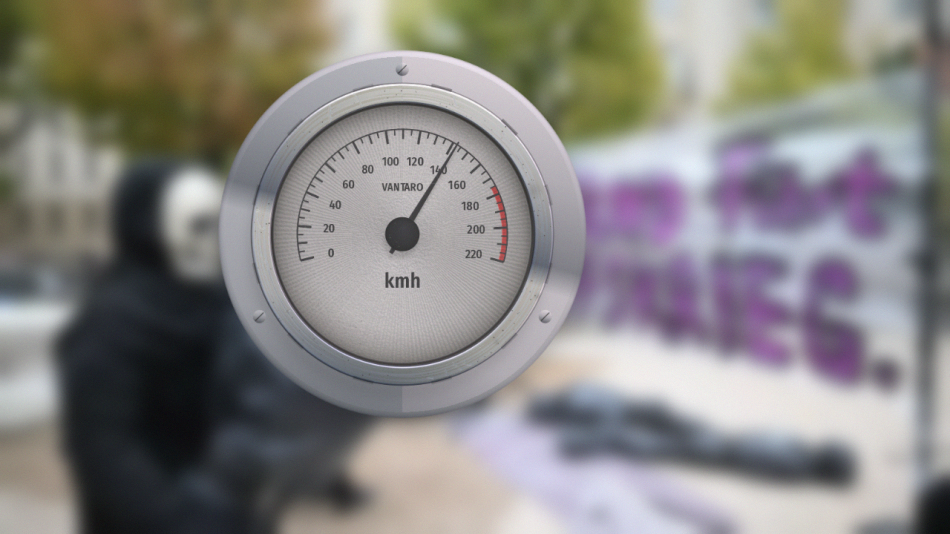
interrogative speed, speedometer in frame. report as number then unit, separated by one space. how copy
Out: 142.5 km/h
